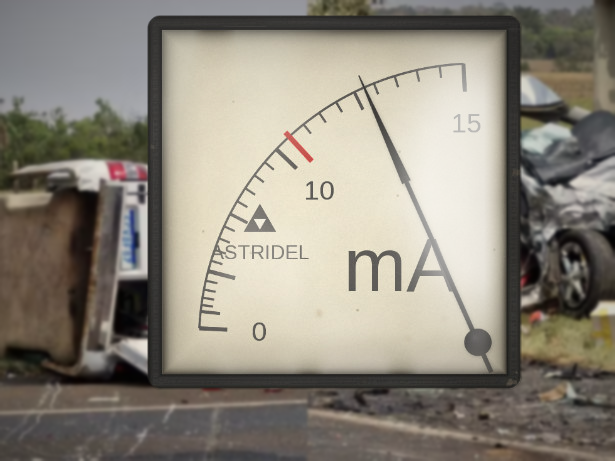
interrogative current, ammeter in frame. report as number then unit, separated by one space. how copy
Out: 12.75 mA
